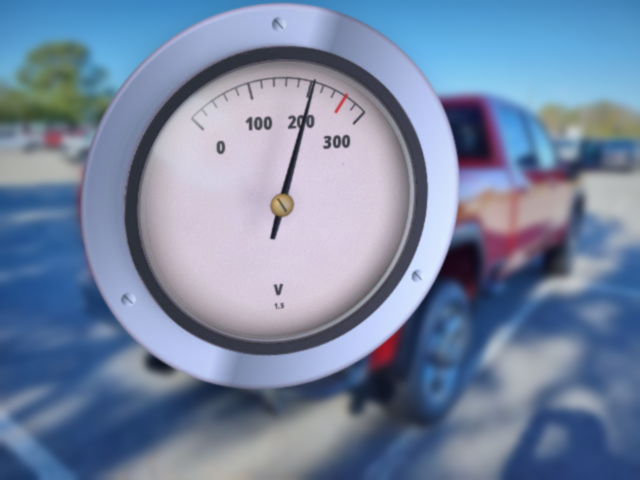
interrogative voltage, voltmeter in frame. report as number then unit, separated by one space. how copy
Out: 200 V
